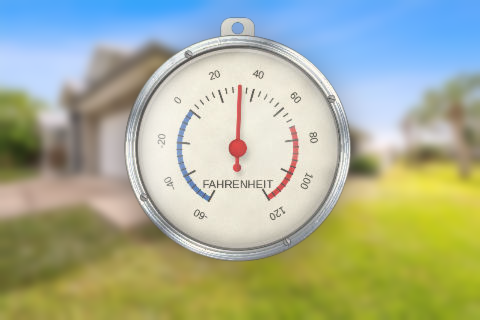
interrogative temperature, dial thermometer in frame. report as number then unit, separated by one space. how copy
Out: 32 °F
